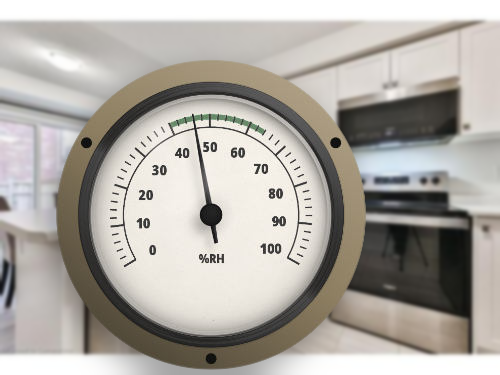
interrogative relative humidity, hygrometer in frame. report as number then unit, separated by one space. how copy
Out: 46 %
